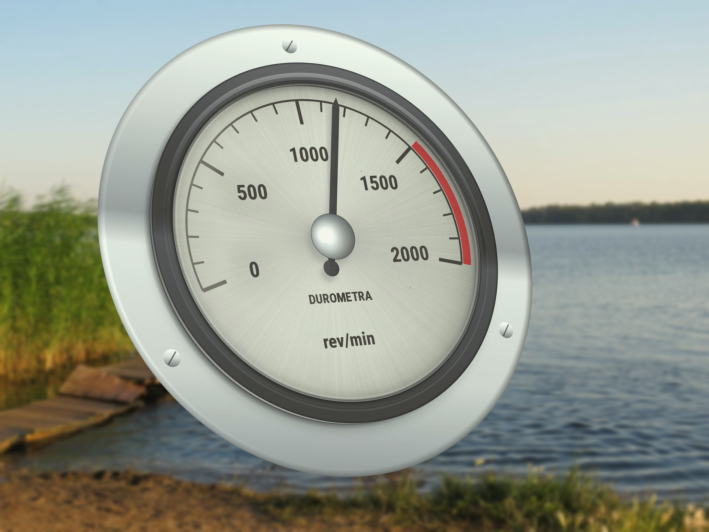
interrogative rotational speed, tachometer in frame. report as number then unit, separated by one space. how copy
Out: 1150 rpm
